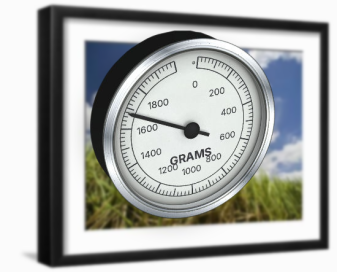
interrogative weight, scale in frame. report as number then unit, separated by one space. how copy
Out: 1680 g
